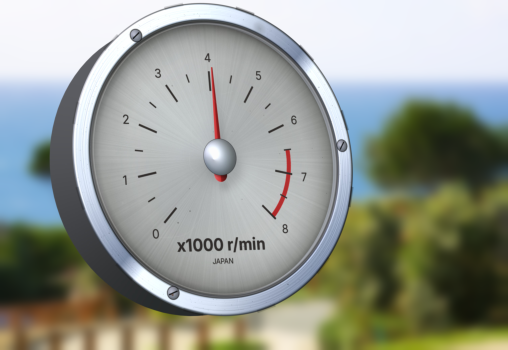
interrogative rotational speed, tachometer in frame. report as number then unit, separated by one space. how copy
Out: 4000 rpm
